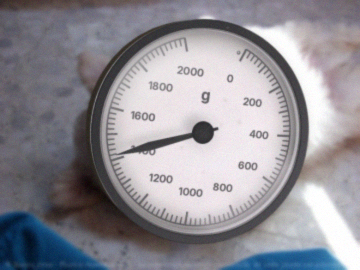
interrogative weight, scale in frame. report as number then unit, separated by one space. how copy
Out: 1420 g
